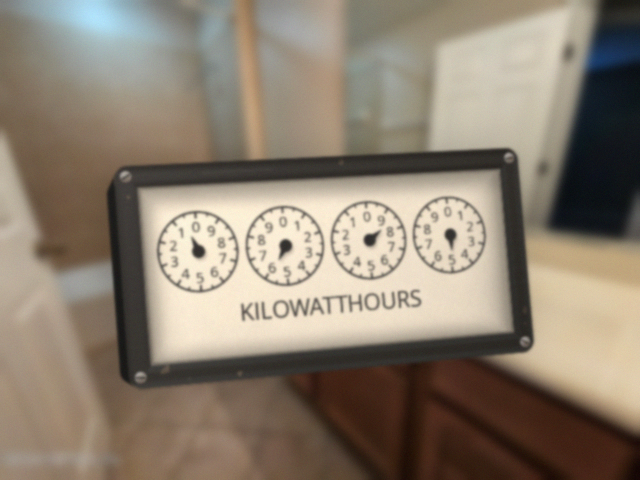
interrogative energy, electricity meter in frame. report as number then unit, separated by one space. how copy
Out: 585 kWh
